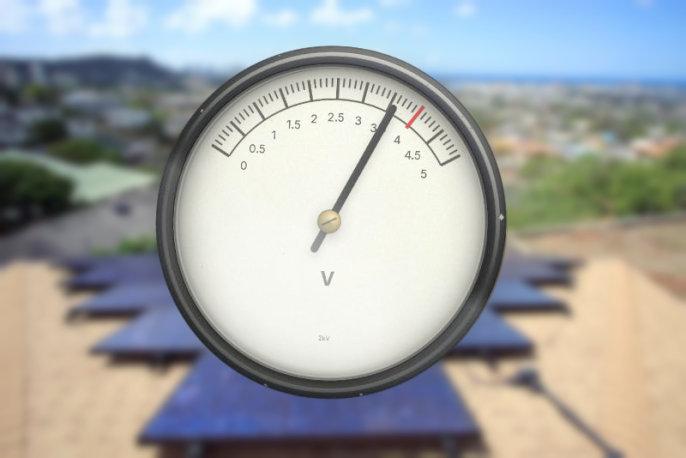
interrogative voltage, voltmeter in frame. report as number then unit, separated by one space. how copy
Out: 3.6 V
